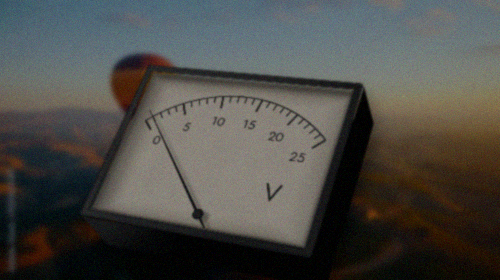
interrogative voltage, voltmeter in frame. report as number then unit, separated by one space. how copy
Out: 1 V
